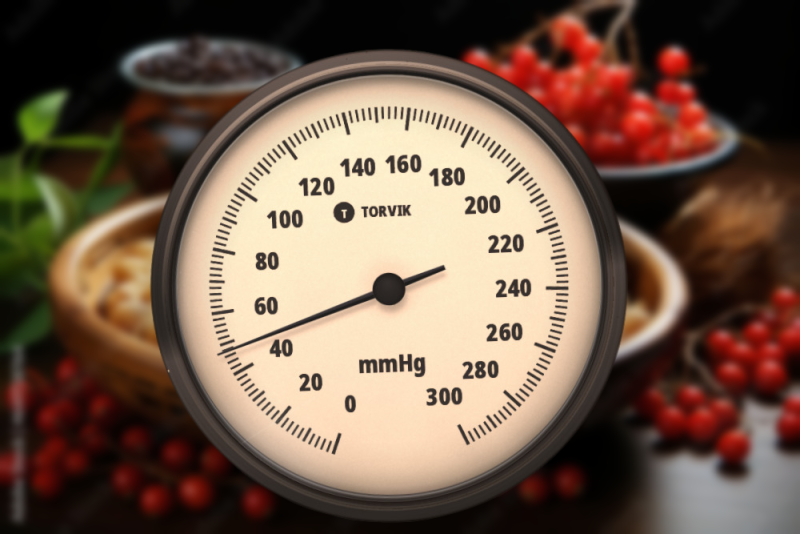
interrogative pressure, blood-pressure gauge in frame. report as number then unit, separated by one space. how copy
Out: 48 mmHg
